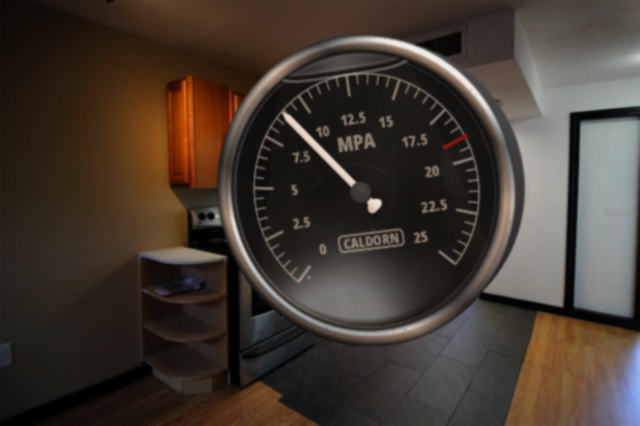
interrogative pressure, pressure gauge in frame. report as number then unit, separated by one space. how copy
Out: 9 MPa
